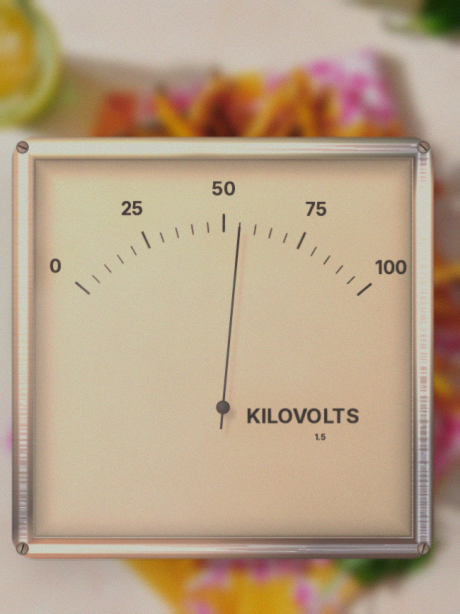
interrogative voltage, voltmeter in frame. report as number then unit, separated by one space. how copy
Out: 55 kV
